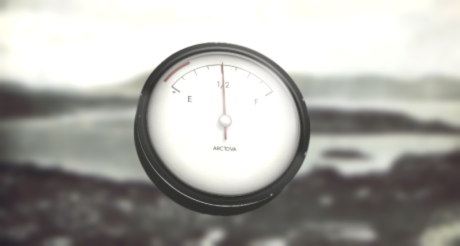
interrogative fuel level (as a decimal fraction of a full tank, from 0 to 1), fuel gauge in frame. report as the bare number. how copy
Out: 0.5
